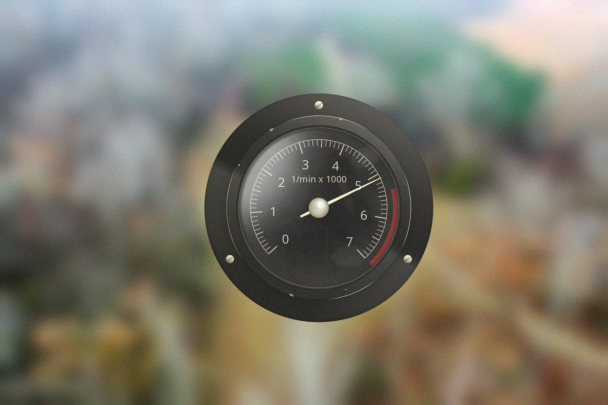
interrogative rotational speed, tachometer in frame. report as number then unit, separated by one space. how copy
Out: 5100 rpm
